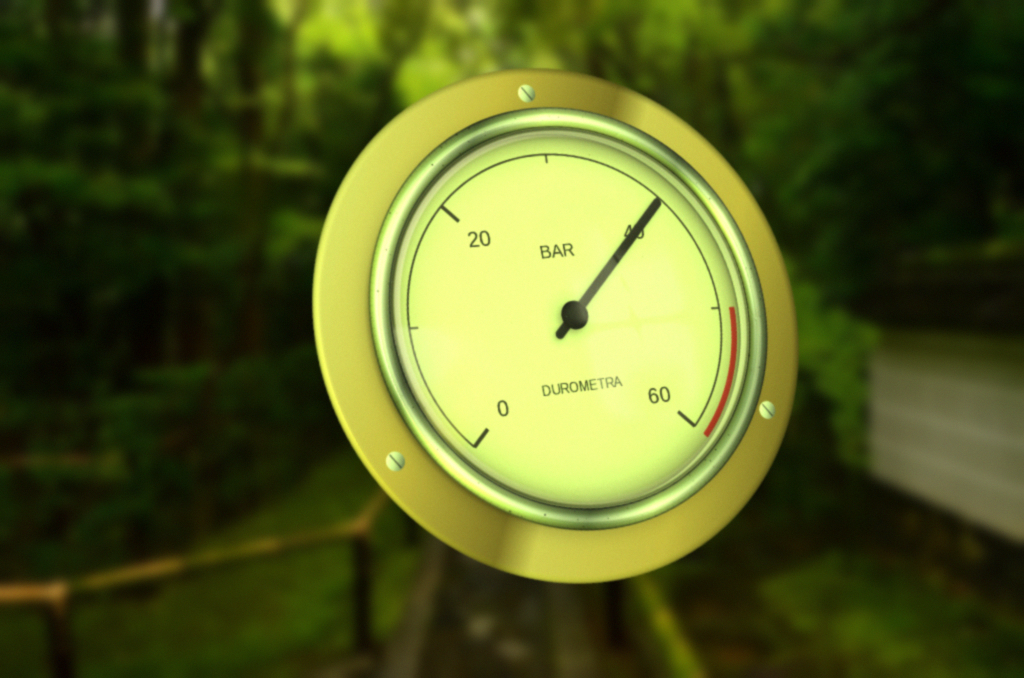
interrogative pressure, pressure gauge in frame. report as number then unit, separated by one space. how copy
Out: 40 bar
